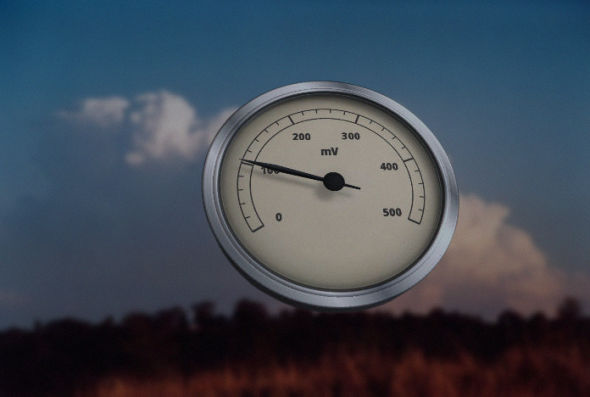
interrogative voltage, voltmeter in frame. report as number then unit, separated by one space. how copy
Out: 100 mV
